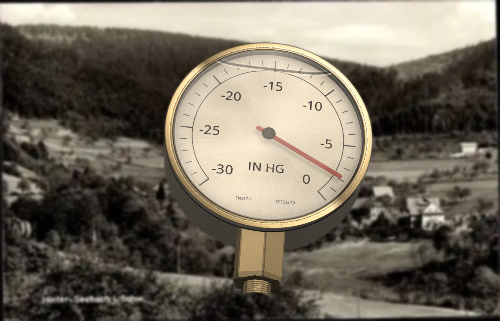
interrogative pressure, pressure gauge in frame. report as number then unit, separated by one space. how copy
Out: -2 inHg
